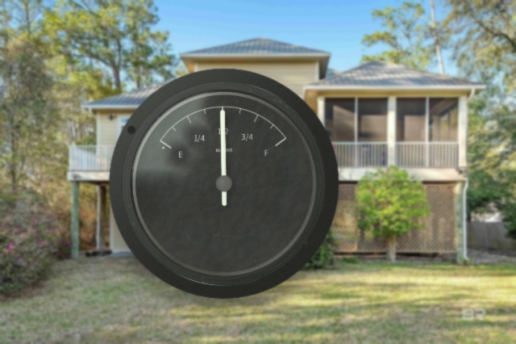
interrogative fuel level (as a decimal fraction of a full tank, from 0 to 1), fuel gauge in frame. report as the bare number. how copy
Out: 0.5
